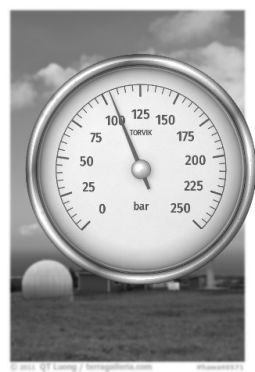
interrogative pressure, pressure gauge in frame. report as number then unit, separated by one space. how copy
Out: 105 bar
